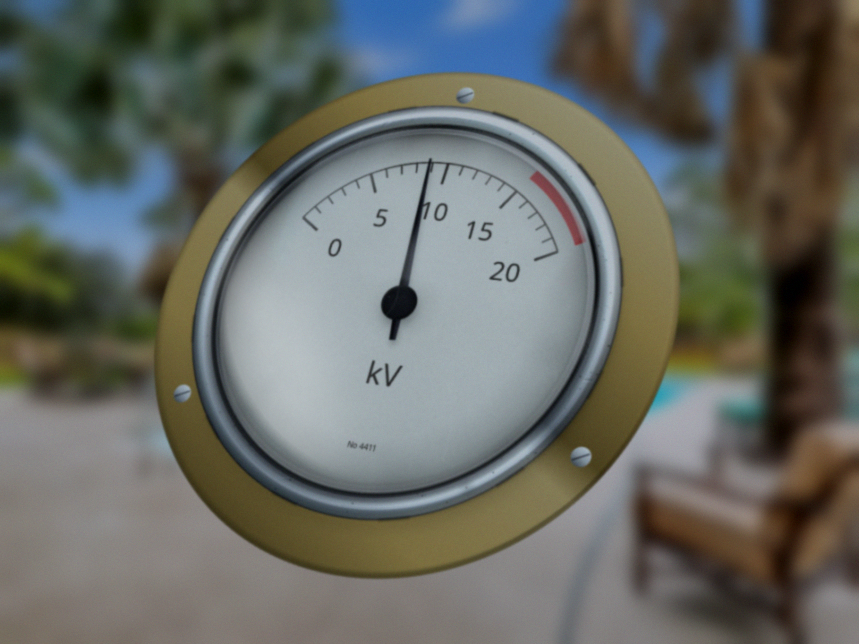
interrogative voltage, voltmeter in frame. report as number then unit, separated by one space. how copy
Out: 9 kV
